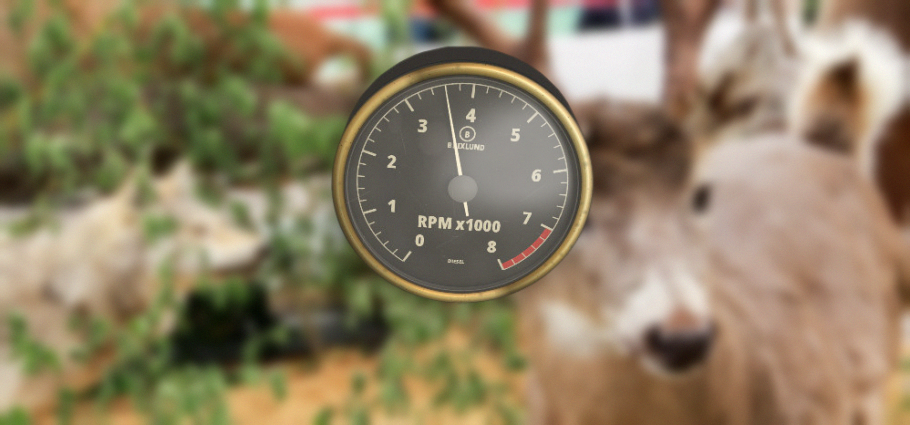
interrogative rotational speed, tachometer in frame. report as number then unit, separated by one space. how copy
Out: 3600 rpm
